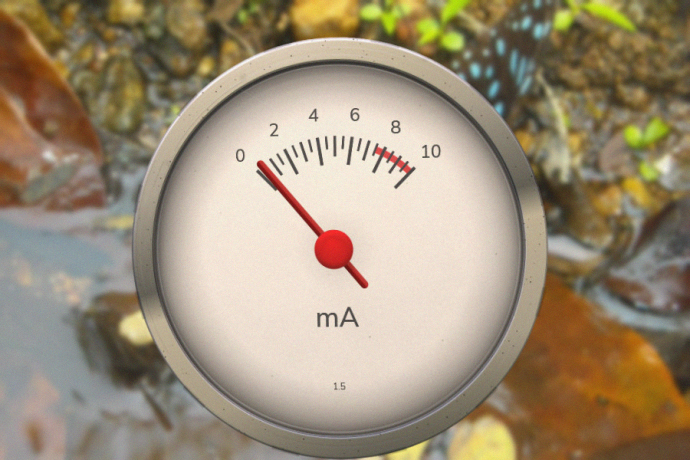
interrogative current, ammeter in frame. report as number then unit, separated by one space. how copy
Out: 0.5 mA
